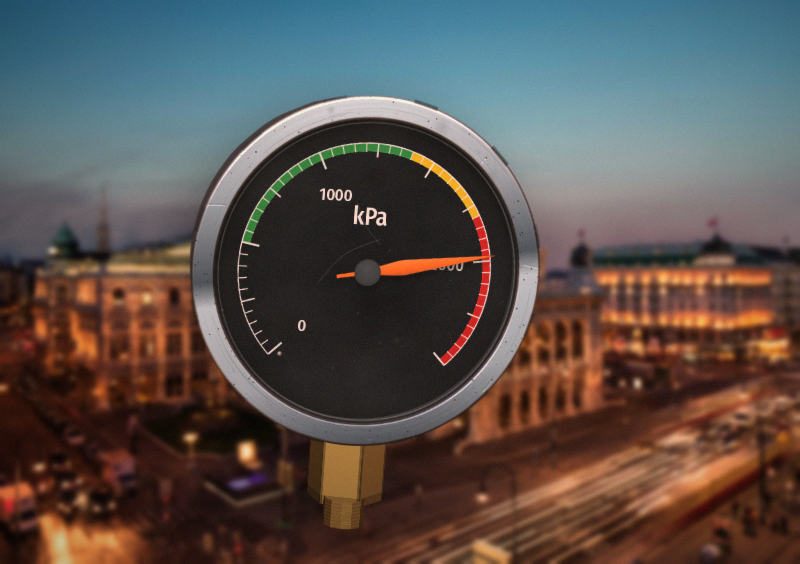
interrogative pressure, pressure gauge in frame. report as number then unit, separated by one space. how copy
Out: 1975 kPa
